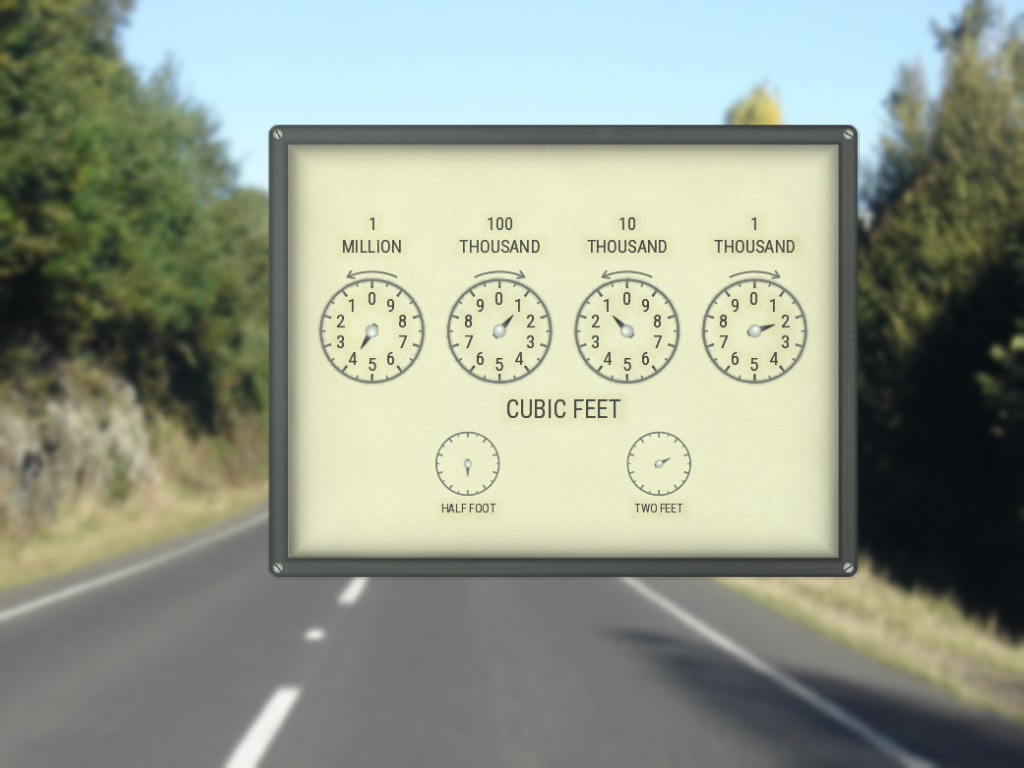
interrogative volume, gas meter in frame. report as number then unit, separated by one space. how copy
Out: 411200 ft³
